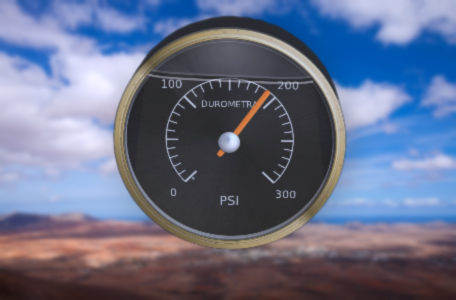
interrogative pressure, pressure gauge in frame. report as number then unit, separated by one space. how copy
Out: 190 psi
